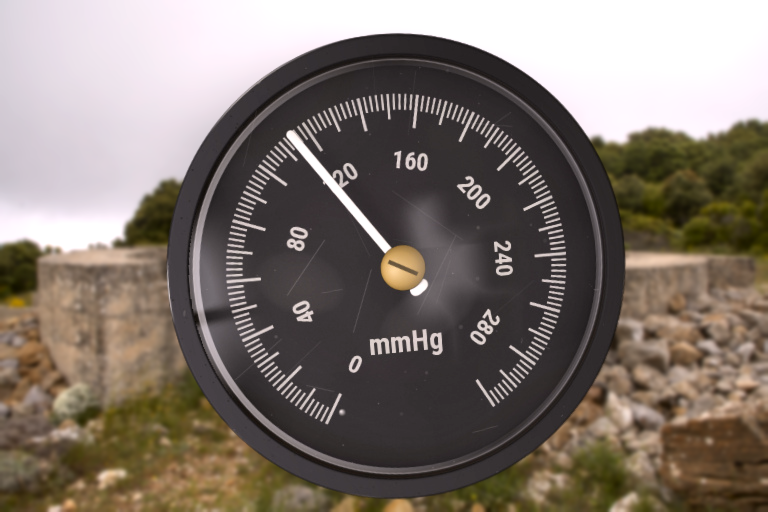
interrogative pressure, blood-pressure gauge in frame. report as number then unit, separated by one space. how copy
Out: 114 mmHg
